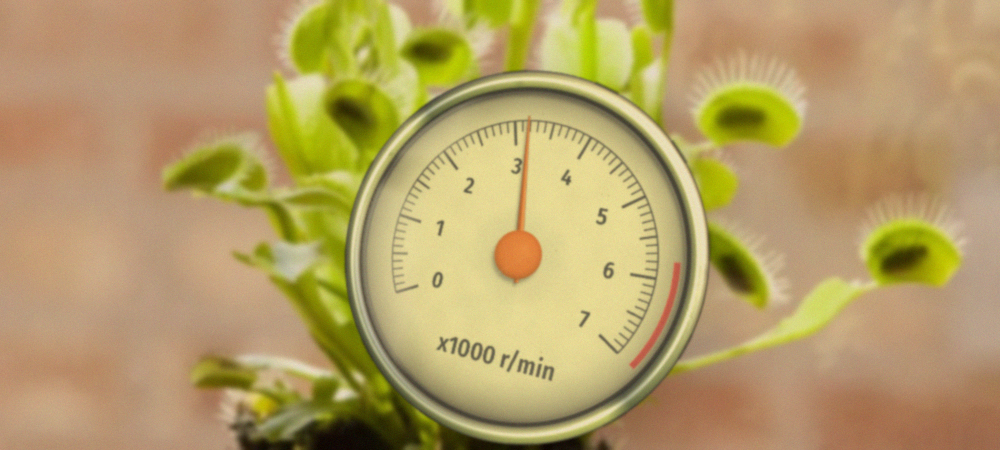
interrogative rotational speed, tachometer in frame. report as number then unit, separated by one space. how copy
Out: 3200 rpm
